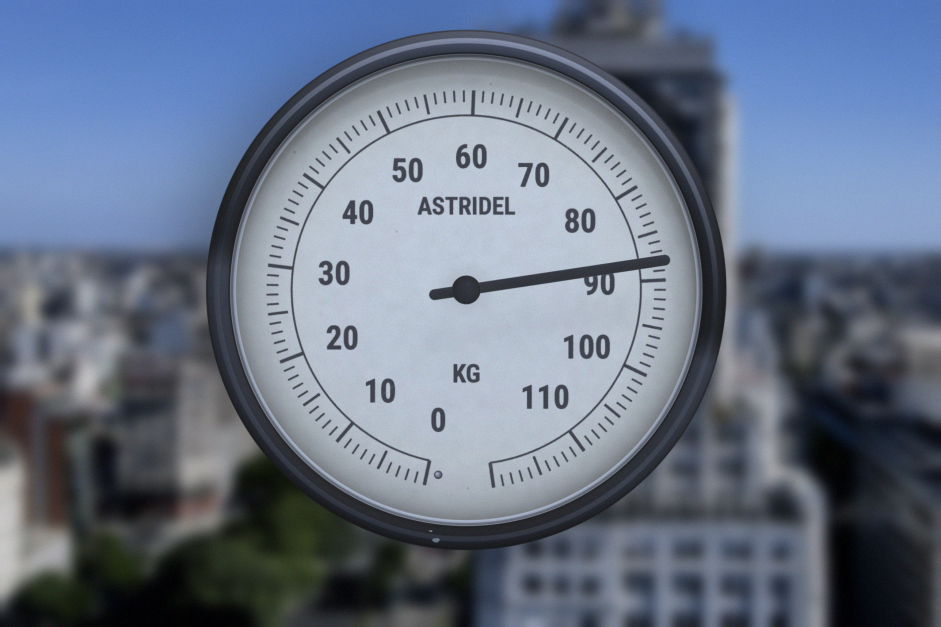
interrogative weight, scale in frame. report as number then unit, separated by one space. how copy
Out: 88 kg
